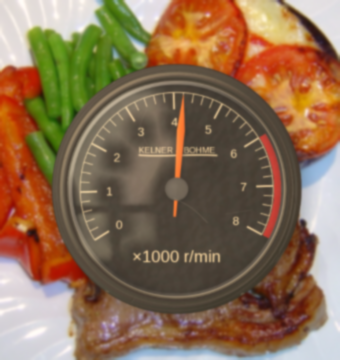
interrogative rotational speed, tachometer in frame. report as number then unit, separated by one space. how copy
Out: 4200 rpm
